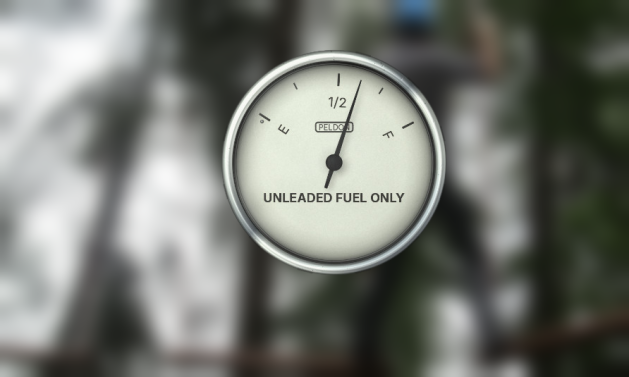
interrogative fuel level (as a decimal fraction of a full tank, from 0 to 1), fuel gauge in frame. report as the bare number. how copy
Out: 0.625
